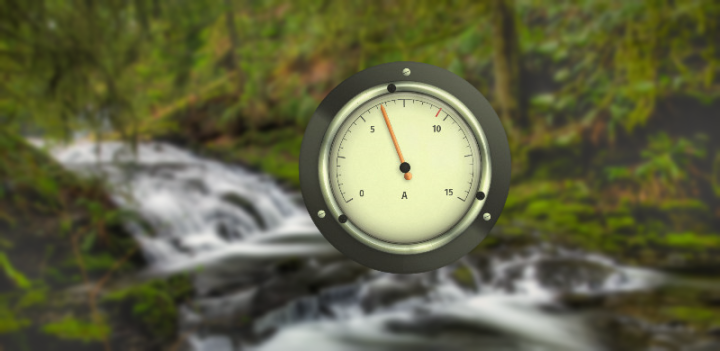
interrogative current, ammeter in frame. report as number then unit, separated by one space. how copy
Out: 6.25 A
